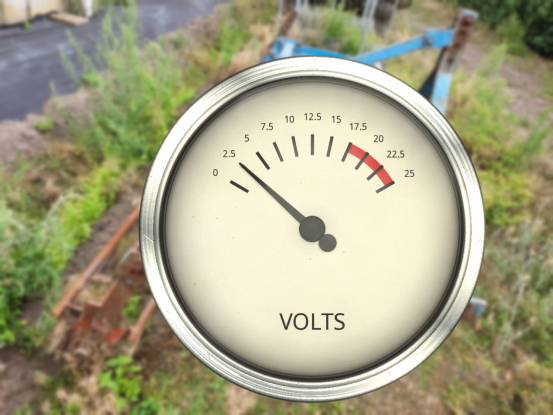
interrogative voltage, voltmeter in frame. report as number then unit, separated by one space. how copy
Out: 2.5 V
